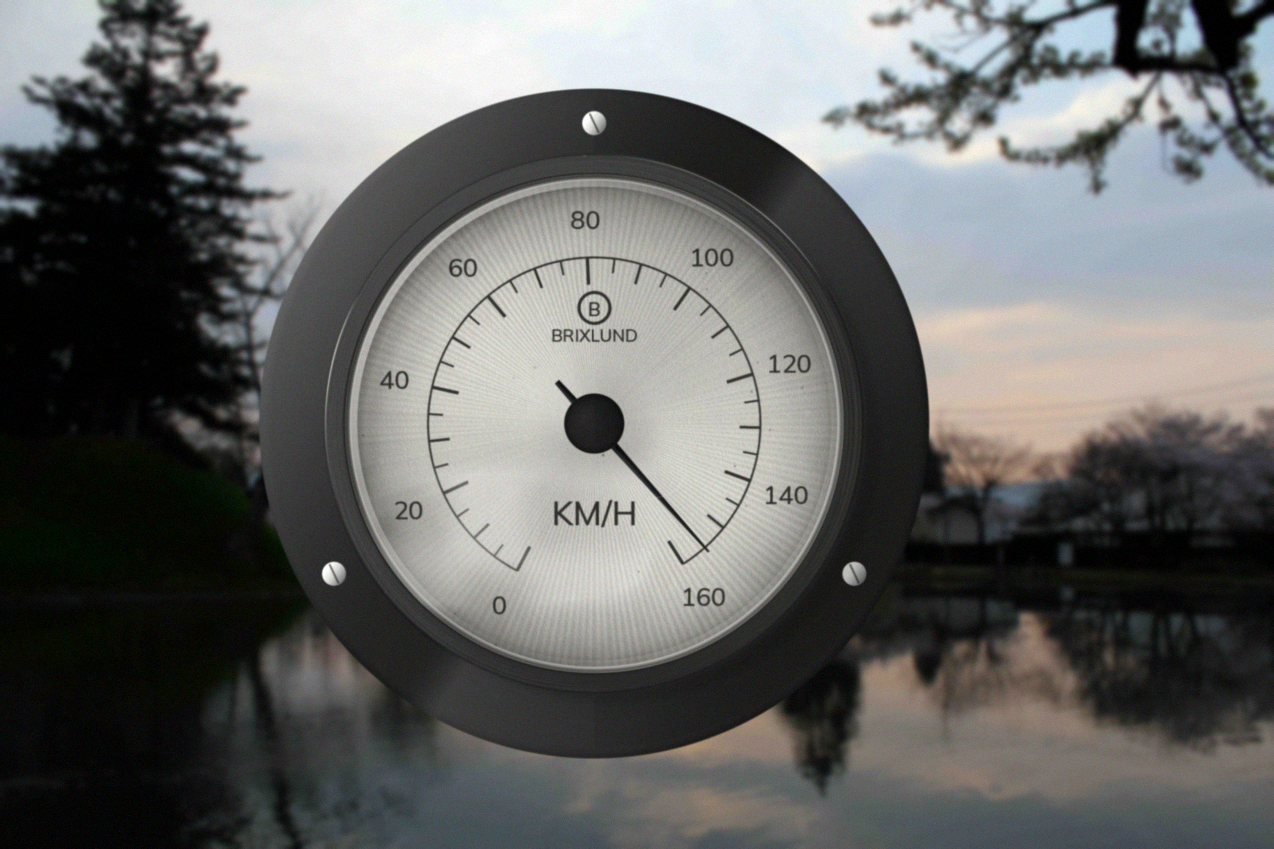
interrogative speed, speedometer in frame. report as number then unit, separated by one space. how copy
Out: 155 km/h
